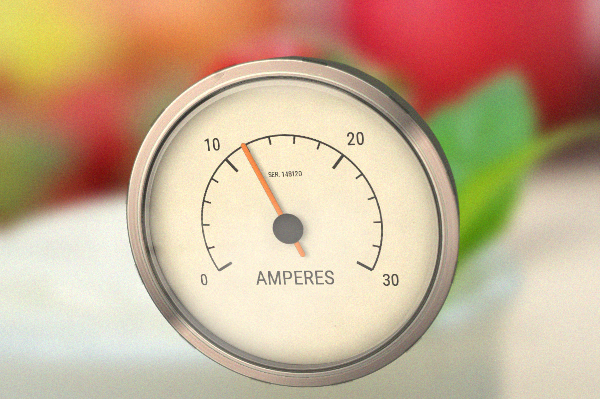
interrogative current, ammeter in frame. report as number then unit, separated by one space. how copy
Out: 12 A
